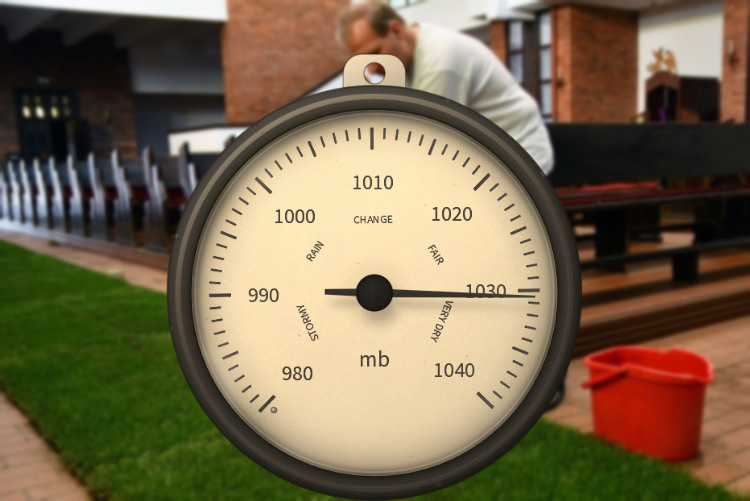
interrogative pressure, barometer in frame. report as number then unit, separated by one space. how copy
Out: 1030.5 mbar
